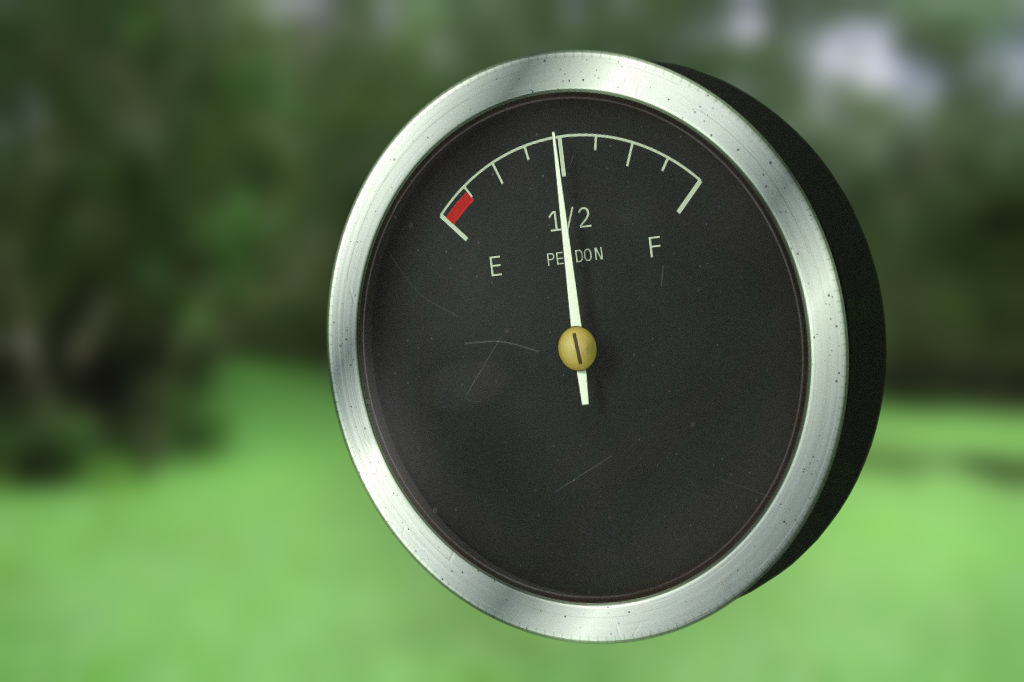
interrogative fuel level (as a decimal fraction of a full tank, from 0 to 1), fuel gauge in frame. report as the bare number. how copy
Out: 0.5
